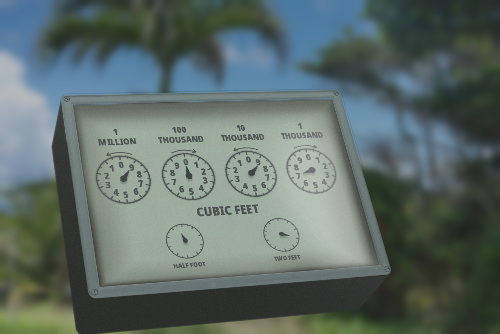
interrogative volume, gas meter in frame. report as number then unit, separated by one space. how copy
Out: 898700 ft³
